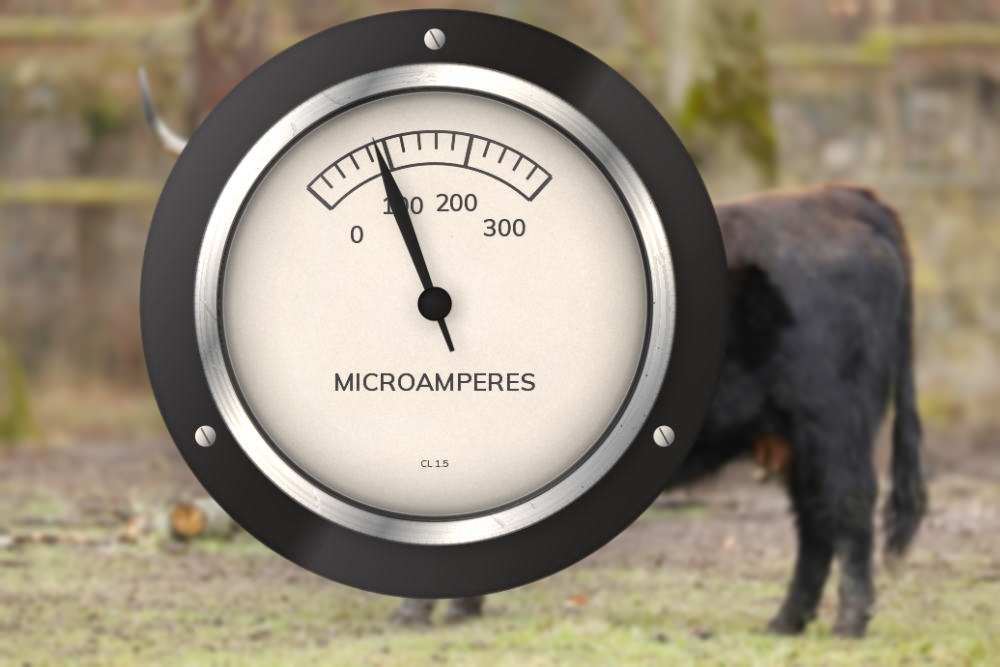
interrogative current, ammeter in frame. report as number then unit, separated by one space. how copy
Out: 90 µA
